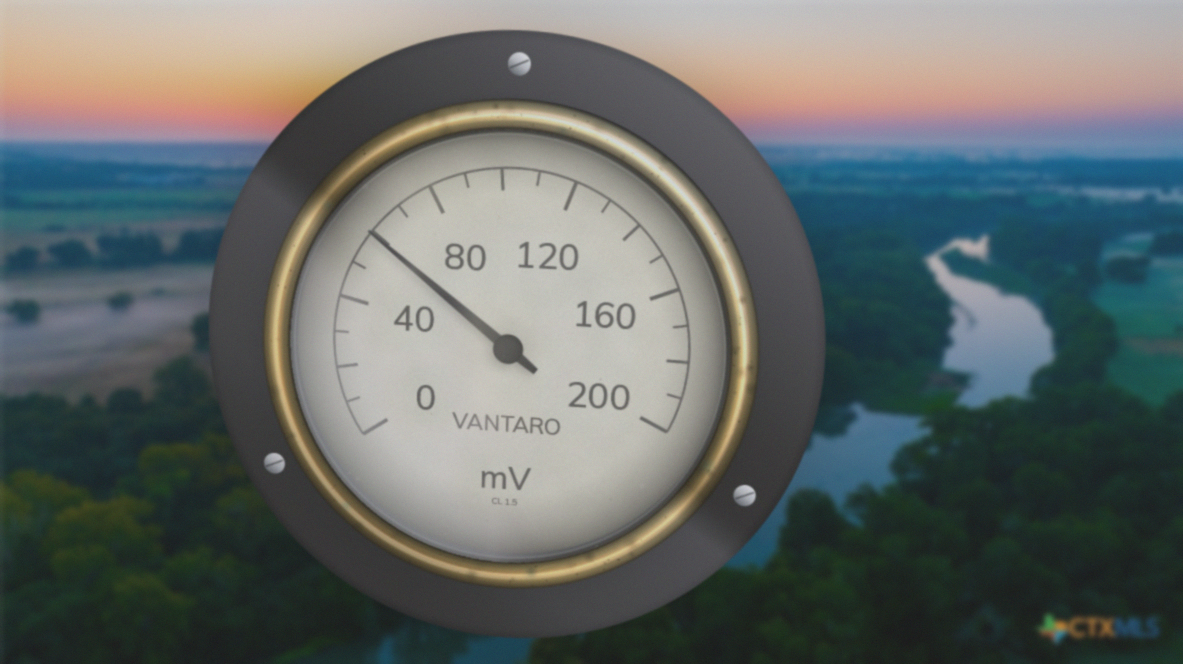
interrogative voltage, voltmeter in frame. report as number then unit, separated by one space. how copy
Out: 60 mV
